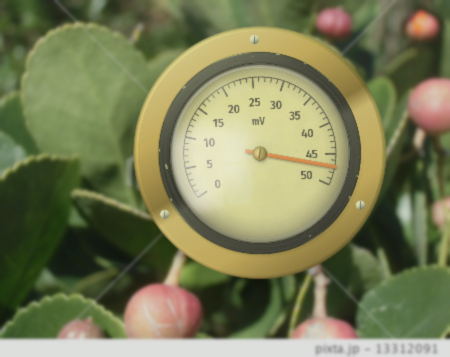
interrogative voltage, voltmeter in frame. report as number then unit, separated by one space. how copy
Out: 47 mV
